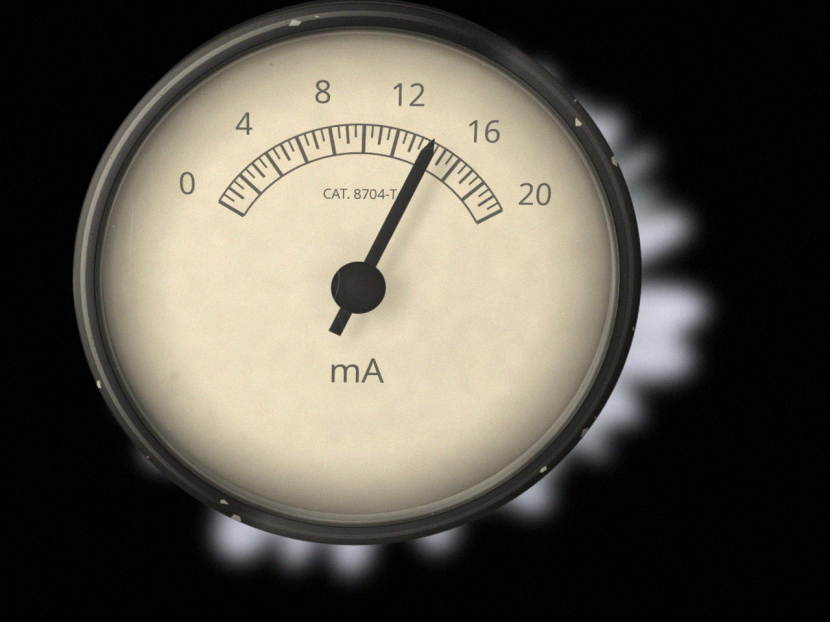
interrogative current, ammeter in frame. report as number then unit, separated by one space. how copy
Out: 14 mA
